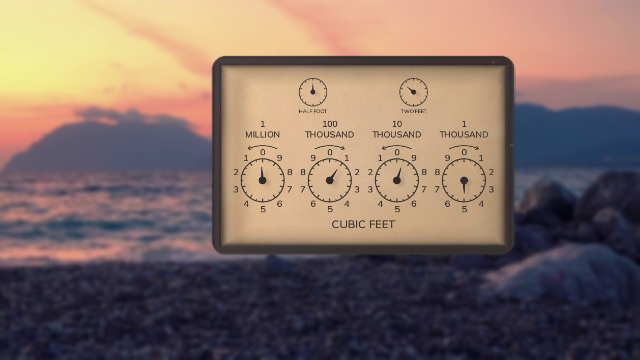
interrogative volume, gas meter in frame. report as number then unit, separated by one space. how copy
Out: 9500 ft³
